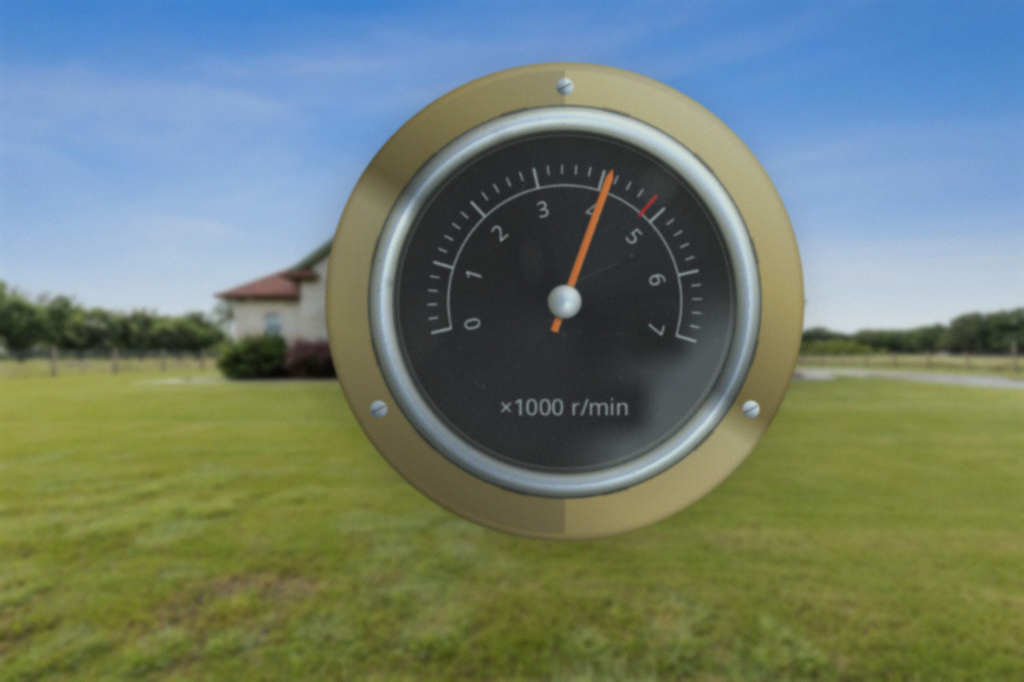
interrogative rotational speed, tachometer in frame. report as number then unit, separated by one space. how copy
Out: 4100 rpm
